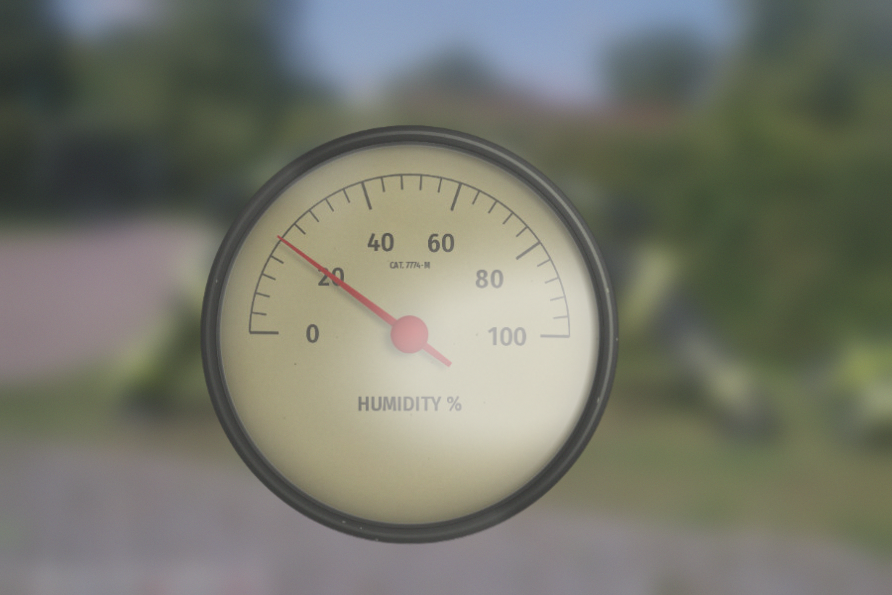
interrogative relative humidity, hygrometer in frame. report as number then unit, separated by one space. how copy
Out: 20 %
